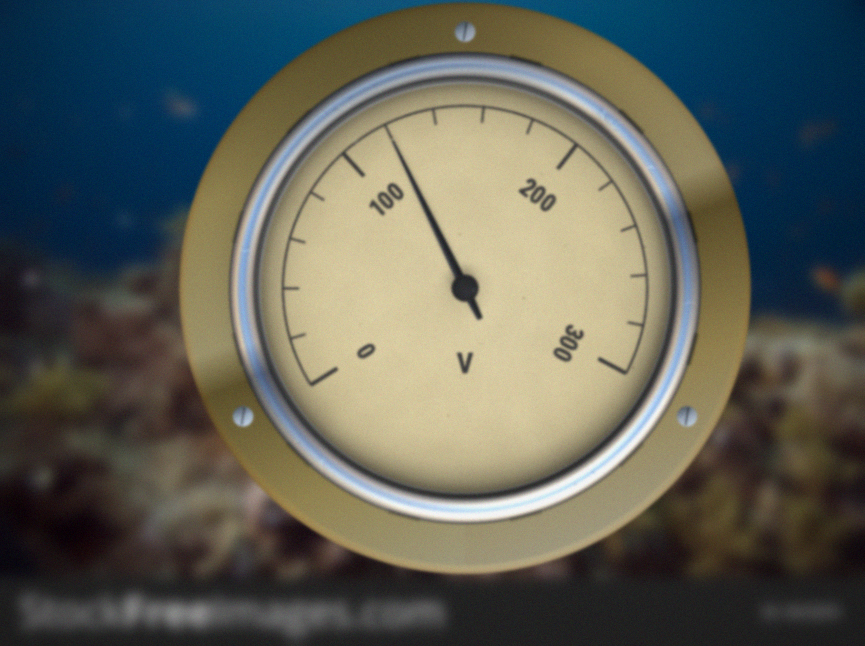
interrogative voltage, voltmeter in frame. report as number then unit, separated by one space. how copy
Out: 120 V
